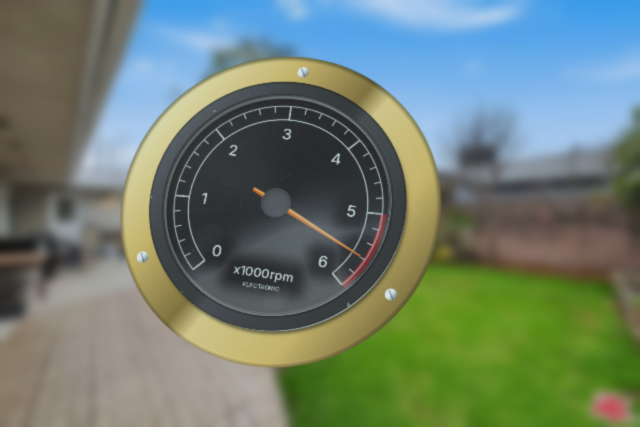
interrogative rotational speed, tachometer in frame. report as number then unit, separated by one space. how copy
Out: 5600 rpm
